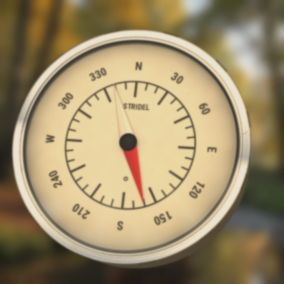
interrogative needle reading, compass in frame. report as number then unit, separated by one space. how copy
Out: 160 °
